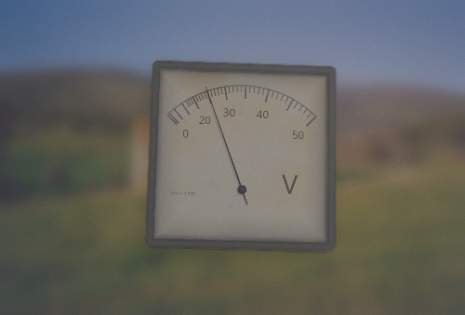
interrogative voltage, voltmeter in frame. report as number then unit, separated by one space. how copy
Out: 25 V
